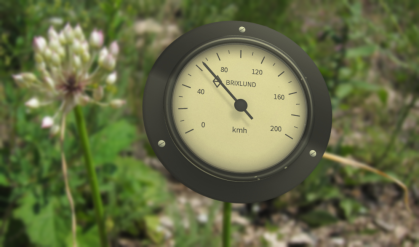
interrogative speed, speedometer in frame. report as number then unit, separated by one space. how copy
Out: 65 km/h
